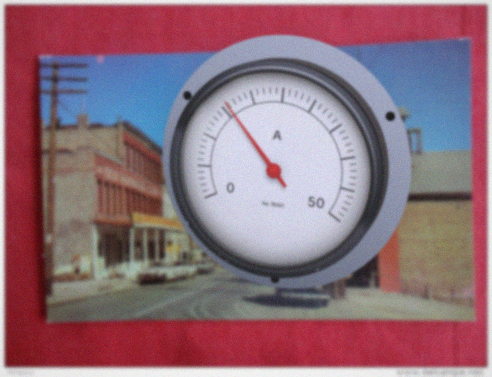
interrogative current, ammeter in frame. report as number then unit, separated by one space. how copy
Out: 16 A
